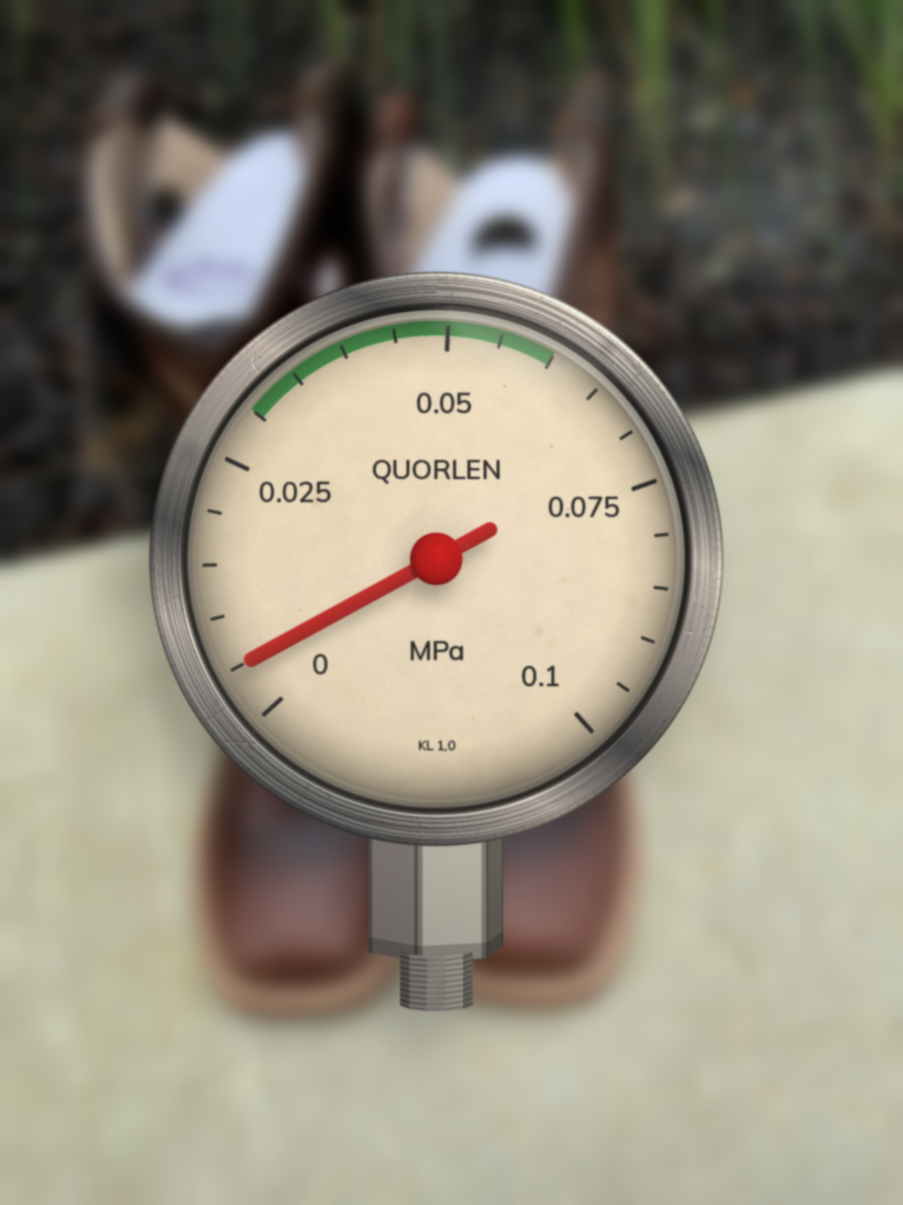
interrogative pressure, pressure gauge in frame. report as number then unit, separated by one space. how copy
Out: 0.005 MPa
